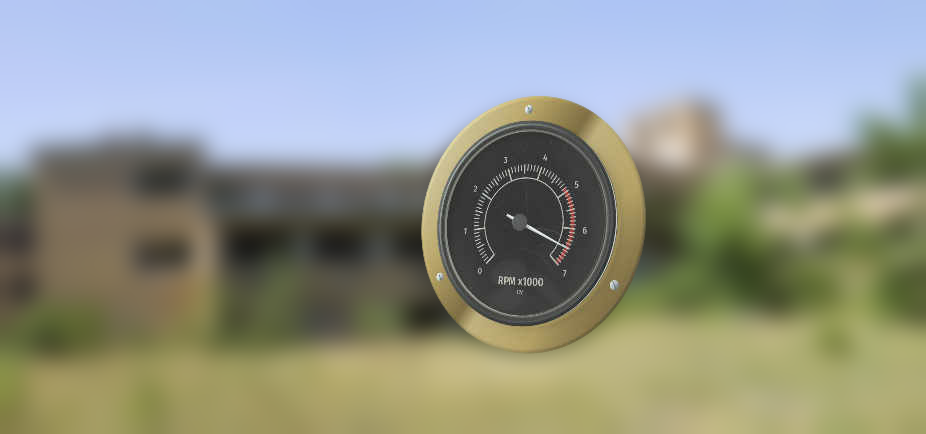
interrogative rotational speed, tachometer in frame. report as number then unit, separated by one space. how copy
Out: 6500 rpm
